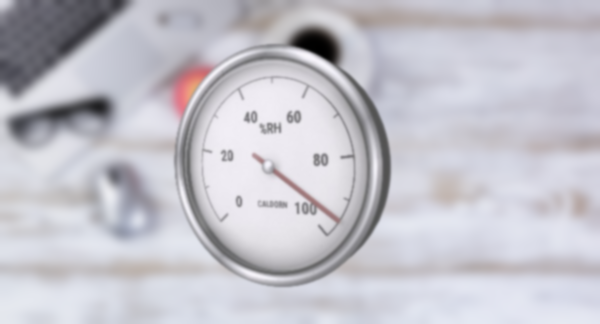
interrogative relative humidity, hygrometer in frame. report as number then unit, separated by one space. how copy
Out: 95 %
